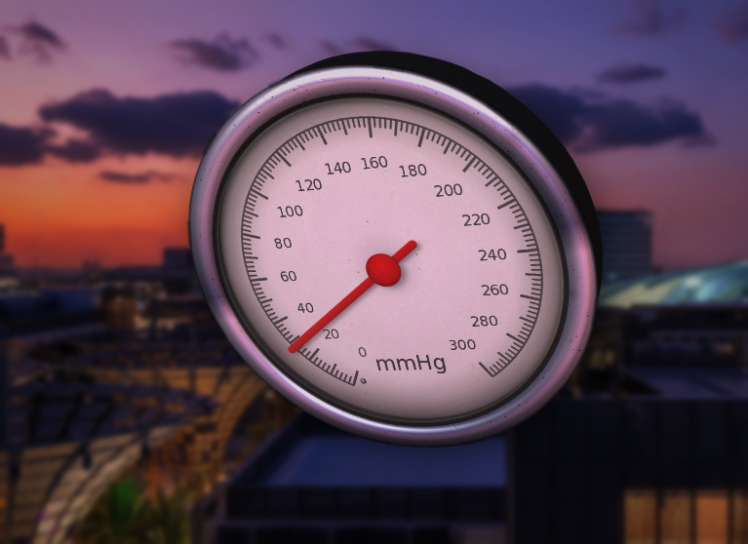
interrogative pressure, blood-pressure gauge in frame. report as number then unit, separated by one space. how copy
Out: 28 mmHg
